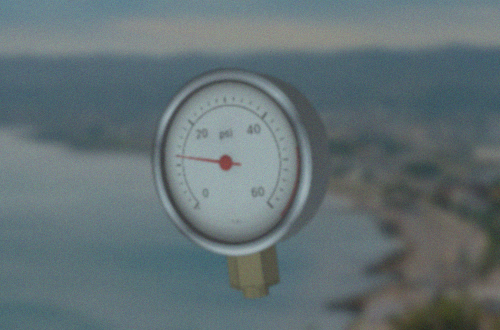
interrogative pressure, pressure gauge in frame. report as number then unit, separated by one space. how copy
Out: 12 psi
